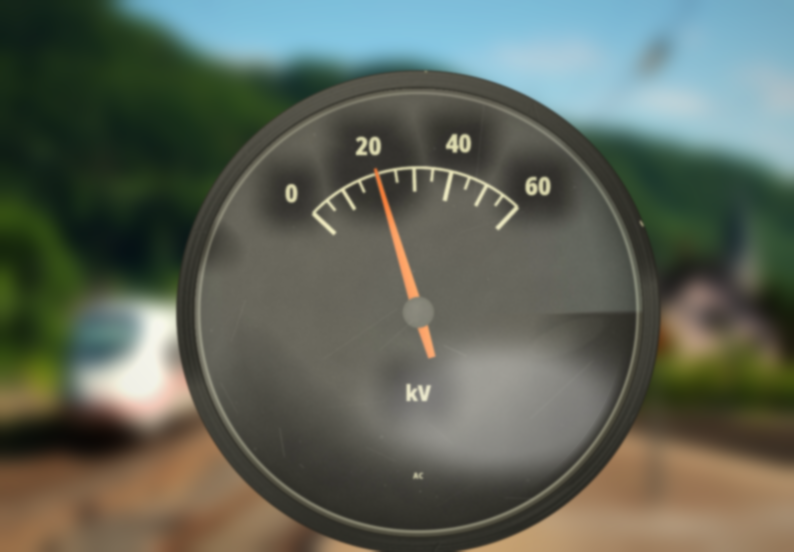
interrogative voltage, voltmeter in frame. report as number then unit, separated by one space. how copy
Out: 20 kV
